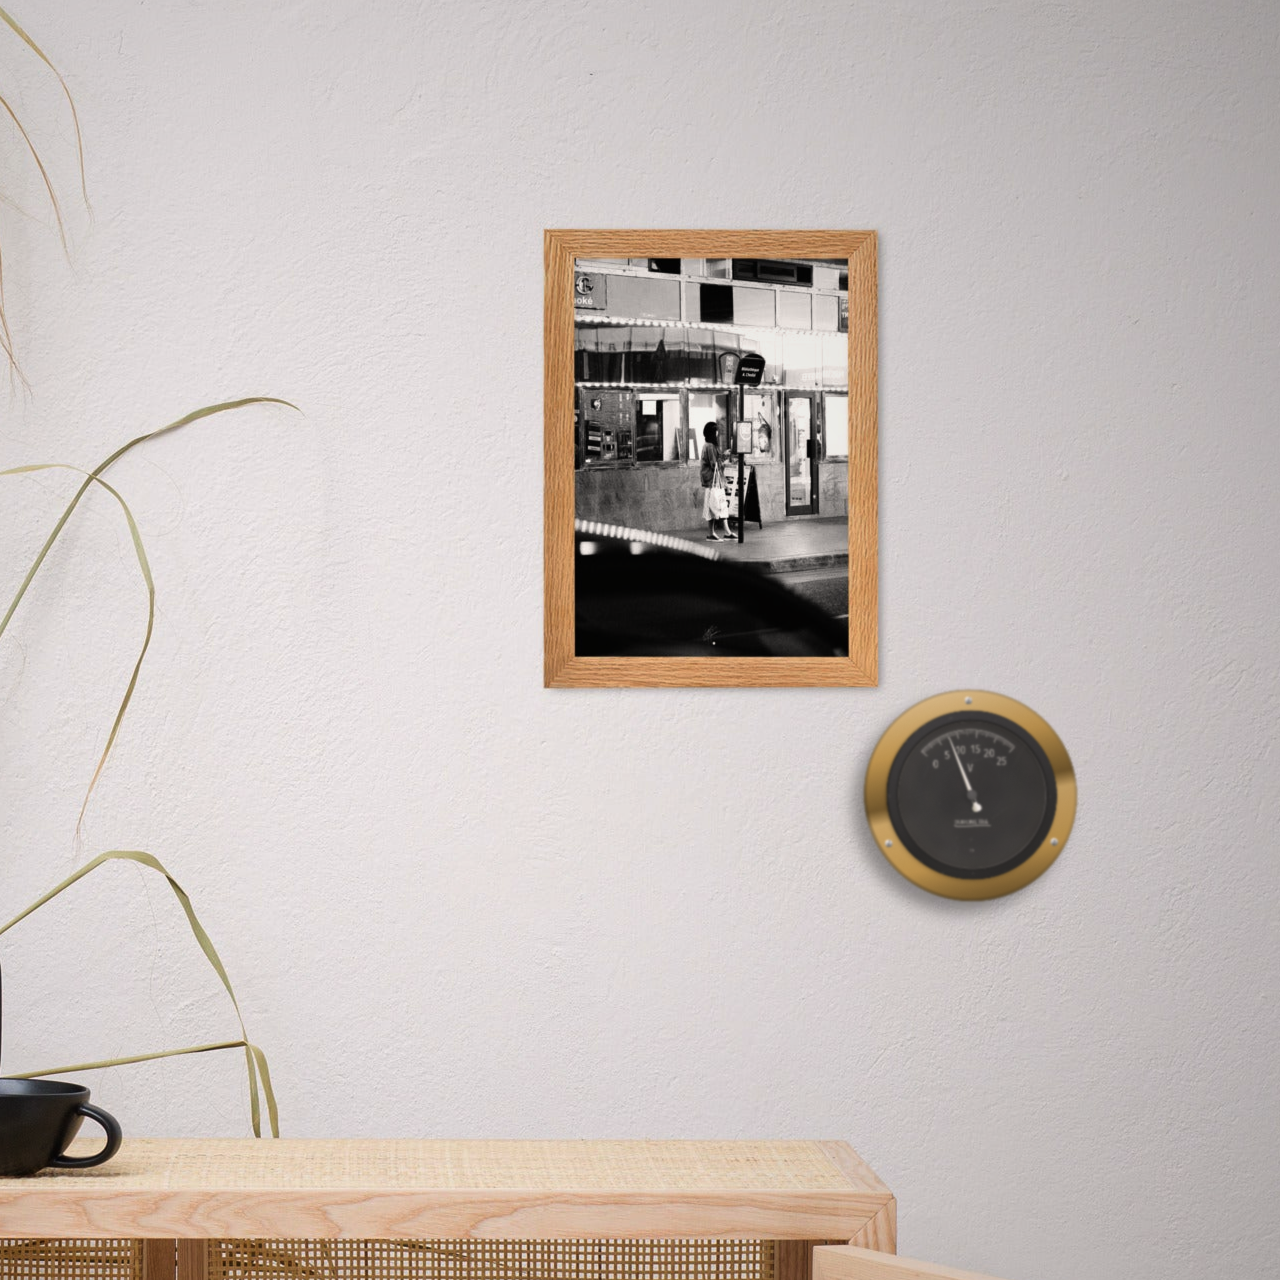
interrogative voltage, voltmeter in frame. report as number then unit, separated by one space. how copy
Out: 7.5 V
